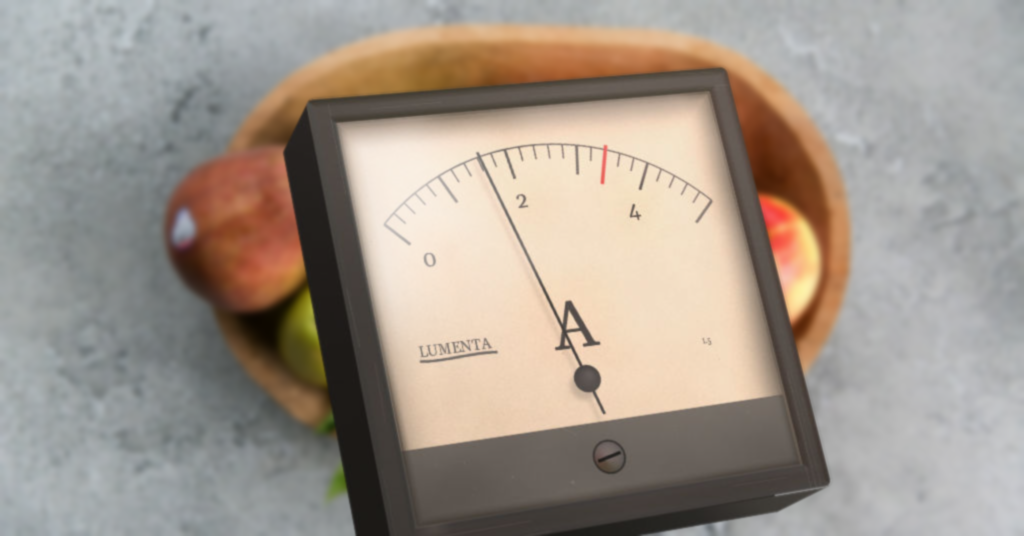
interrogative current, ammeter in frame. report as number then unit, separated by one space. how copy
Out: 1.6 A
